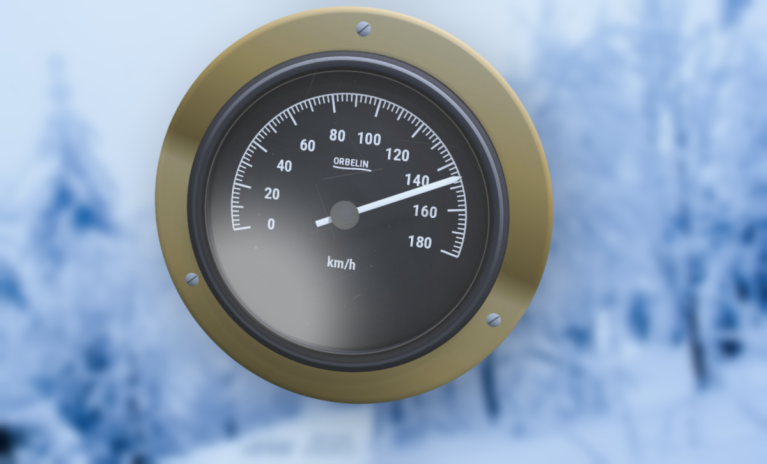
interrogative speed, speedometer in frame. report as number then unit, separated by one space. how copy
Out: 146 km/h
